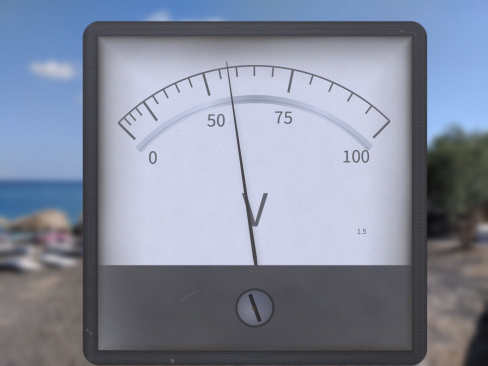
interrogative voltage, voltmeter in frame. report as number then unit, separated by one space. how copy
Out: 57.5 V
